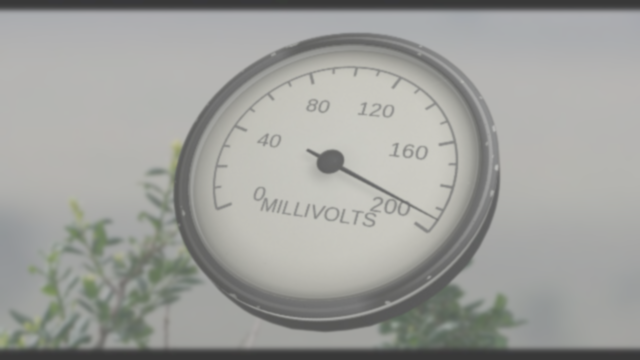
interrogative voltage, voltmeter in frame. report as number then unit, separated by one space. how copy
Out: 195 mV
